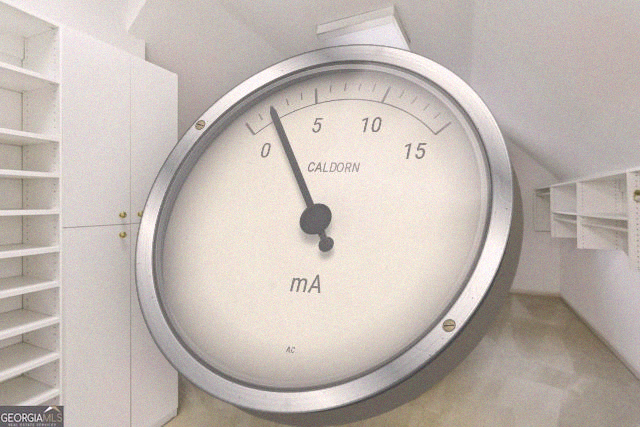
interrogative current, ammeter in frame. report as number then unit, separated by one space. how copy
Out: 2 mA
